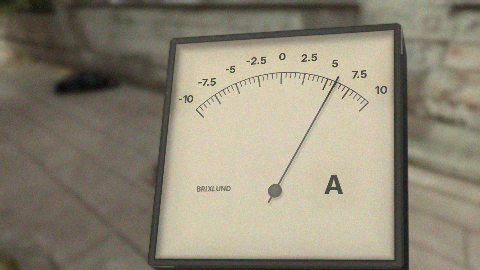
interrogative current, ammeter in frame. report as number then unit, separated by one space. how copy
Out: 6 A
